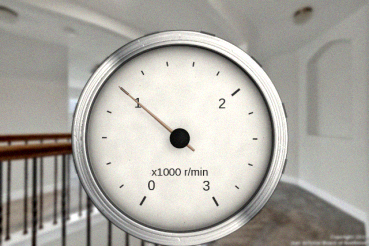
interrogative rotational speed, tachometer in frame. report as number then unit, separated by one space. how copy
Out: 1000 rpm
